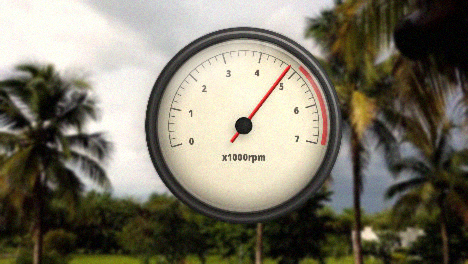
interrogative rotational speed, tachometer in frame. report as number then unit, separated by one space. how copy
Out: 4800 rpm
